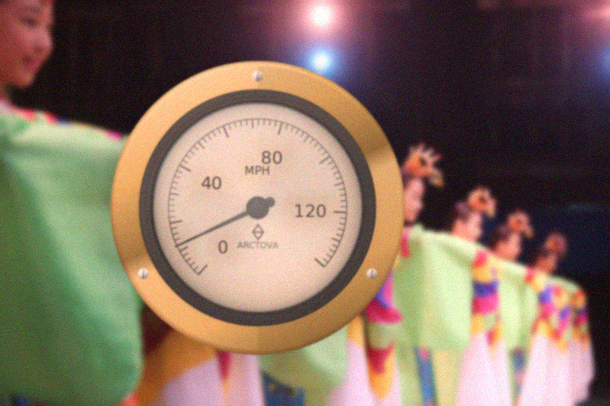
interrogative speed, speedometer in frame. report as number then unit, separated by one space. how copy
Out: 12 mph
